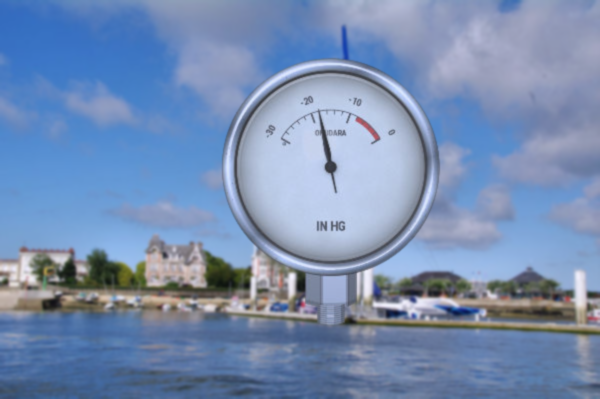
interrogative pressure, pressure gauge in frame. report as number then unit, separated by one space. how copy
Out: -18 inHg
